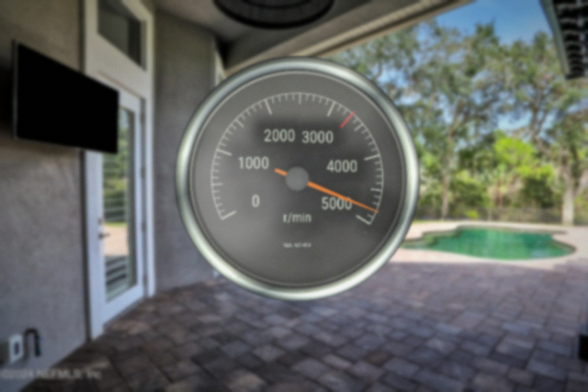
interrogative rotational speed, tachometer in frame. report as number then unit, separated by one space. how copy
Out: 4800 rpm
